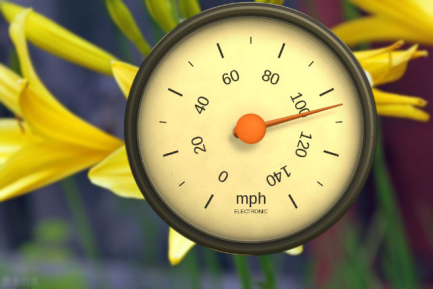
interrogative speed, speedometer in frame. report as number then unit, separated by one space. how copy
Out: 105 mph
